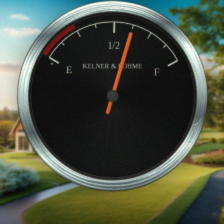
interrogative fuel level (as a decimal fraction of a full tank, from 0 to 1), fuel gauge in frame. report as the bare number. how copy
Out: 0.625
